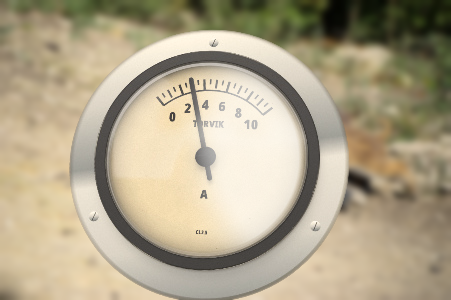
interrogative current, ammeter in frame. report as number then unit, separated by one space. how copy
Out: 3 A
